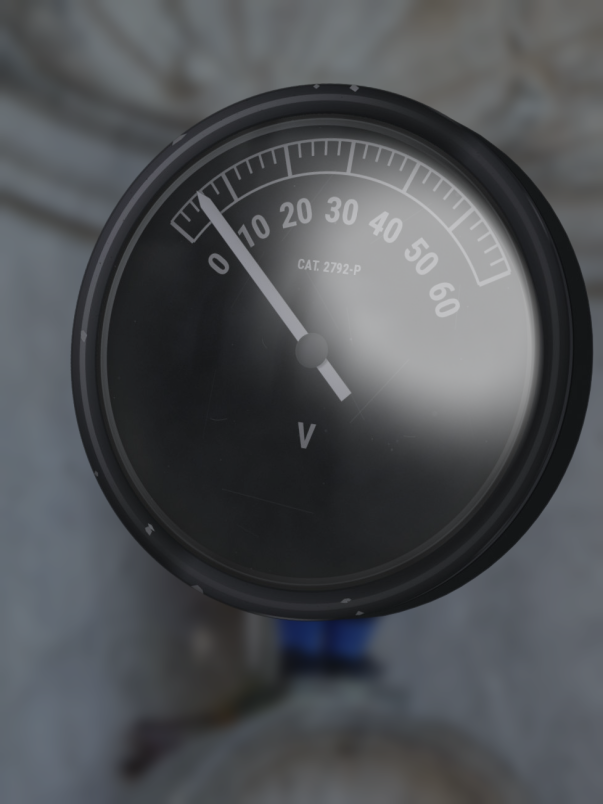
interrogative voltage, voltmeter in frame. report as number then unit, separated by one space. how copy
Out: 6 V
